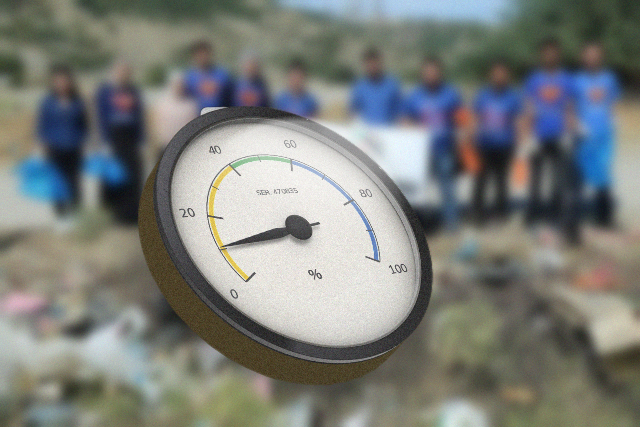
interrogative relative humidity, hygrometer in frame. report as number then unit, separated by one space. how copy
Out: 10 %
